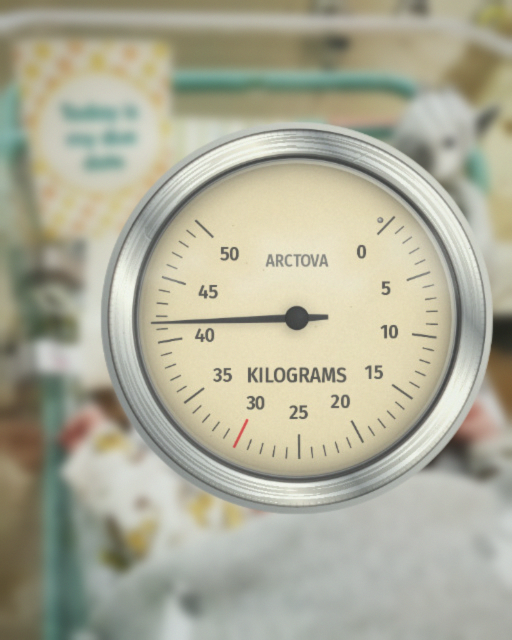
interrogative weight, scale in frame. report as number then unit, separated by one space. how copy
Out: 41.5 kg
